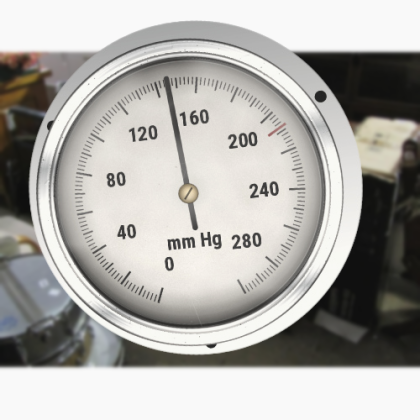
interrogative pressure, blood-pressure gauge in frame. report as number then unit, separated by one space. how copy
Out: 146 mmHg
